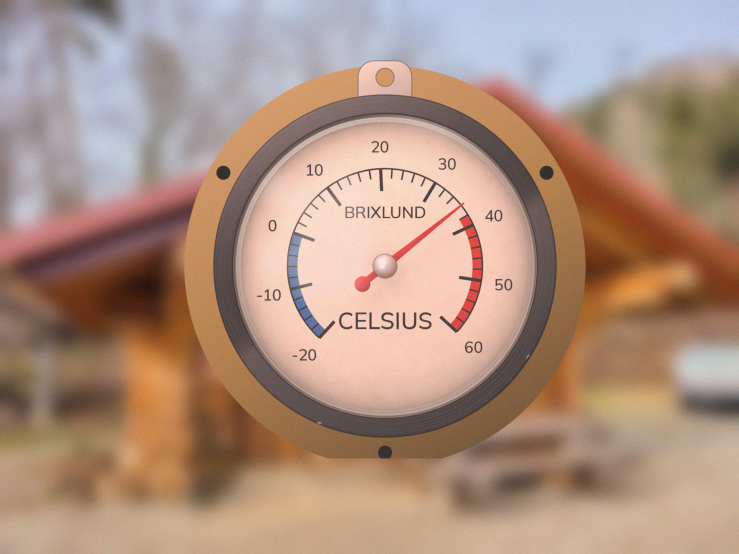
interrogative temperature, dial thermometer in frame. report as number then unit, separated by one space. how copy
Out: 36 °C
